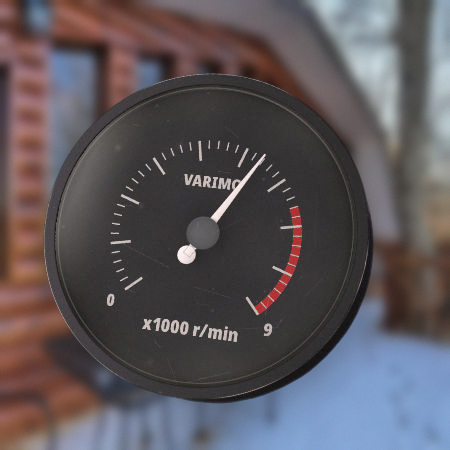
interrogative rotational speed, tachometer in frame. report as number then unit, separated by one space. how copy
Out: 5400 rpm
